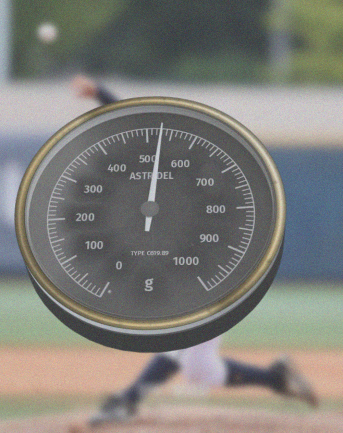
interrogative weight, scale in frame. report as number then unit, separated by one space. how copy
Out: 530 g
